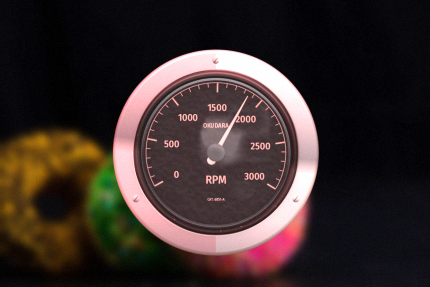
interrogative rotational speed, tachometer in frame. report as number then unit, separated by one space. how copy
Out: 1850 rpm
